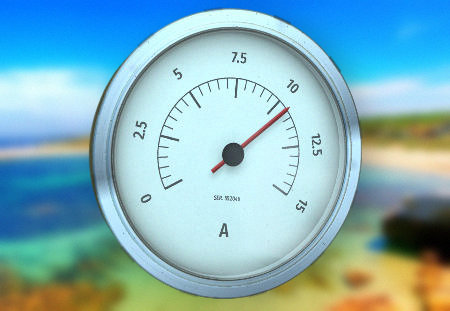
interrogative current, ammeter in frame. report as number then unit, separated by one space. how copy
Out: 10.5 A
